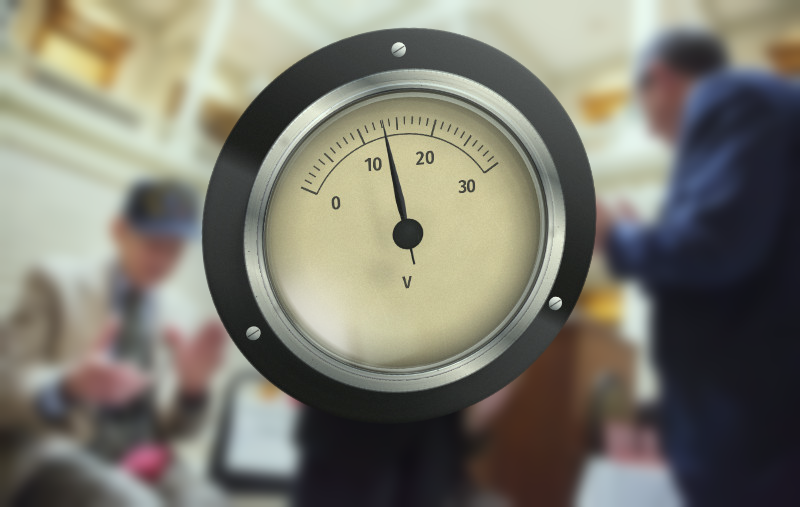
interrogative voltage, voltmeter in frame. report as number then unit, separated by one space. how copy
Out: 13 V
